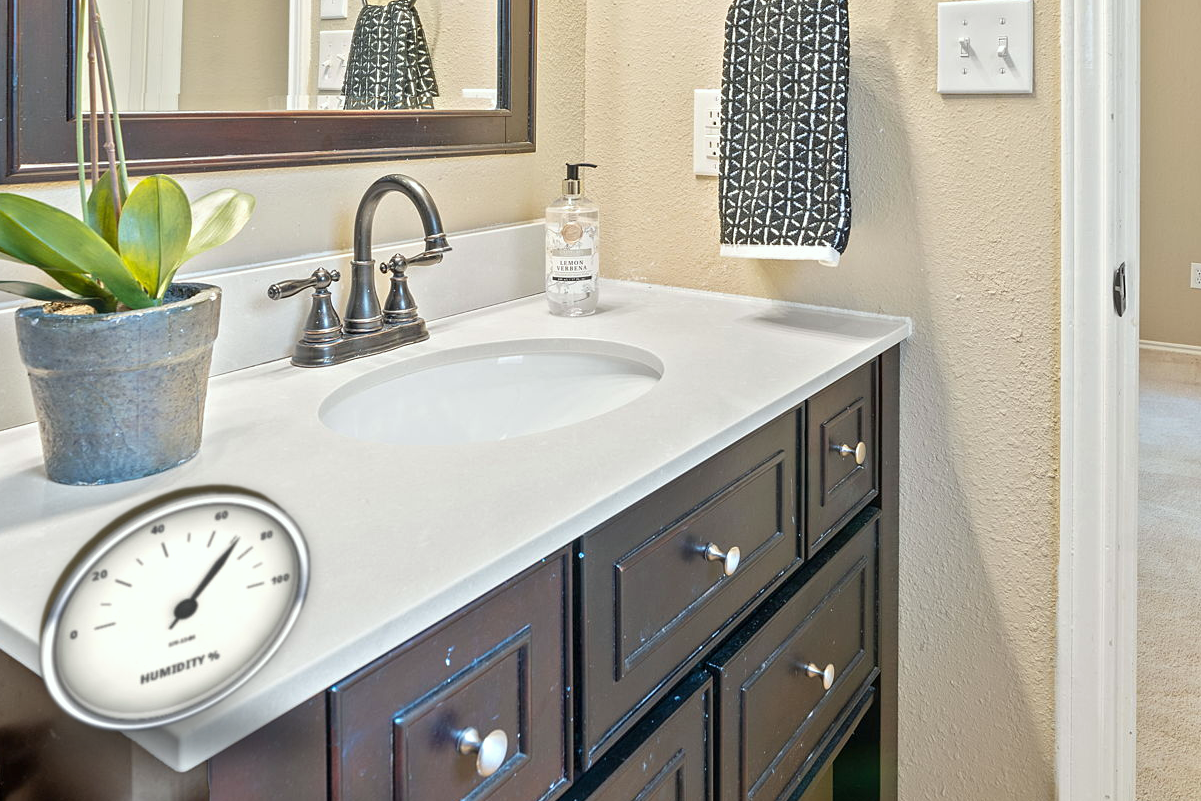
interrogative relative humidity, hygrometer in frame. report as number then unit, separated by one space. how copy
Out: 70 %
